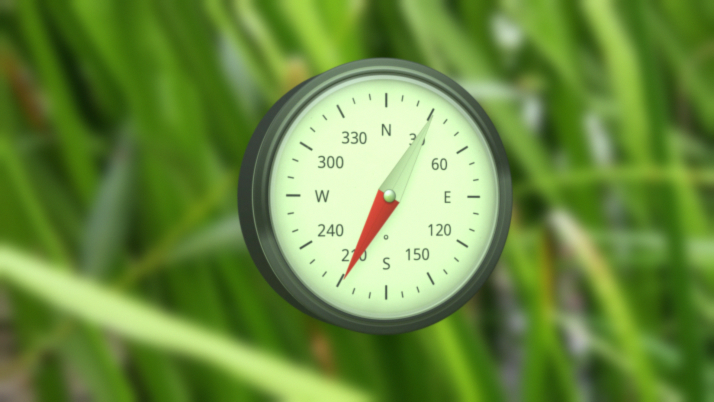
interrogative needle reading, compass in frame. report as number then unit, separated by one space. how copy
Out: 210 °
